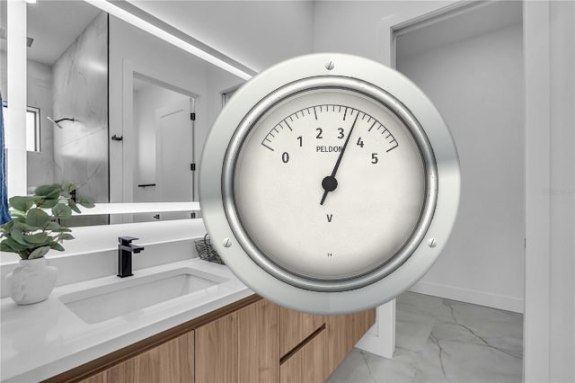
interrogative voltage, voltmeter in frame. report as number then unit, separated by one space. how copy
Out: 3.4 V
